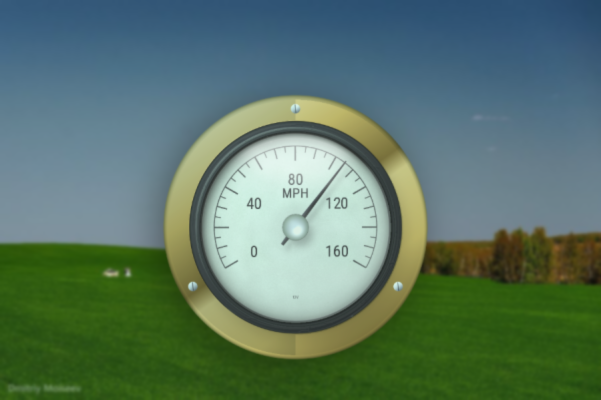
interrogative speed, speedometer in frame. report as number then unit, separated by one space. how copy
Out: 105 mph
